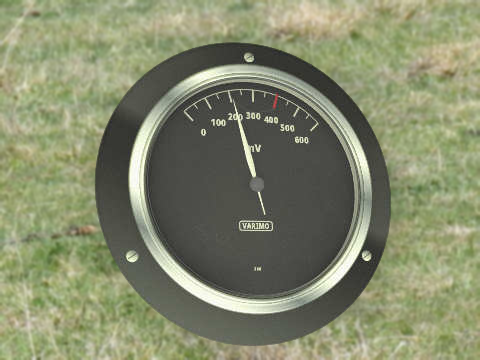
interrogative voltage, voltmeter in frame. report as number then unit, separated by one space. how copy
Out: 200 mV
